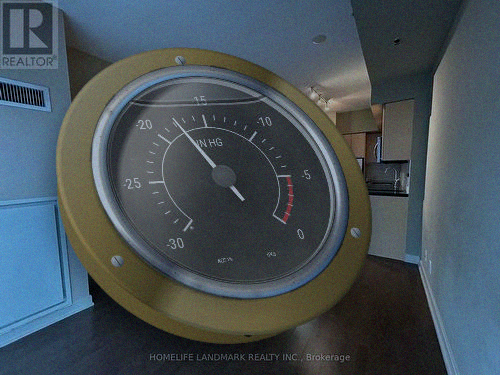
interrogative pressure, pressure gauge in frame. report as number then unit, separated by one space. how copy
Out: -18 inHg
